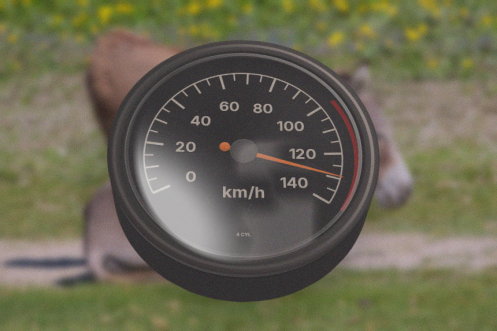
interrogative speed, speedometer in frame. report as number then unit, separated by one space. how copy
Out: 130 km/h
